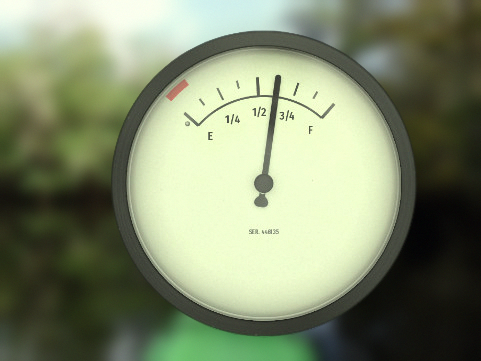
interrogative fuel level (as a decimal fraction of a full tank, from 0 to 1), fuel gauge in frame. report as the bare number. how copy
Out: 0.625
